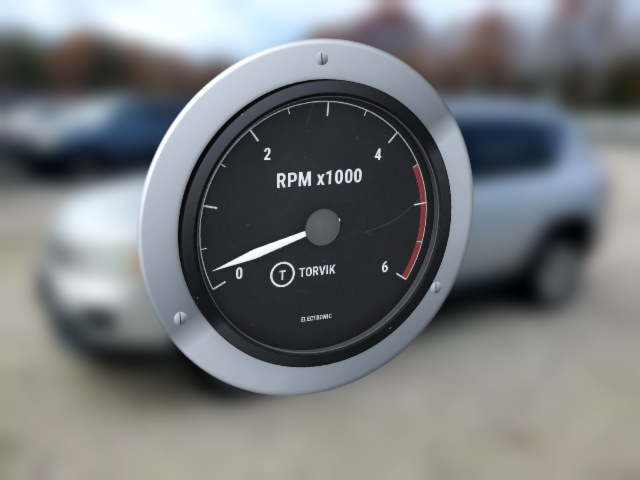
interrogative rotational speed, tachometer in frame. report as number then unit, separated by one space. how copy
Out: 250 rpm
